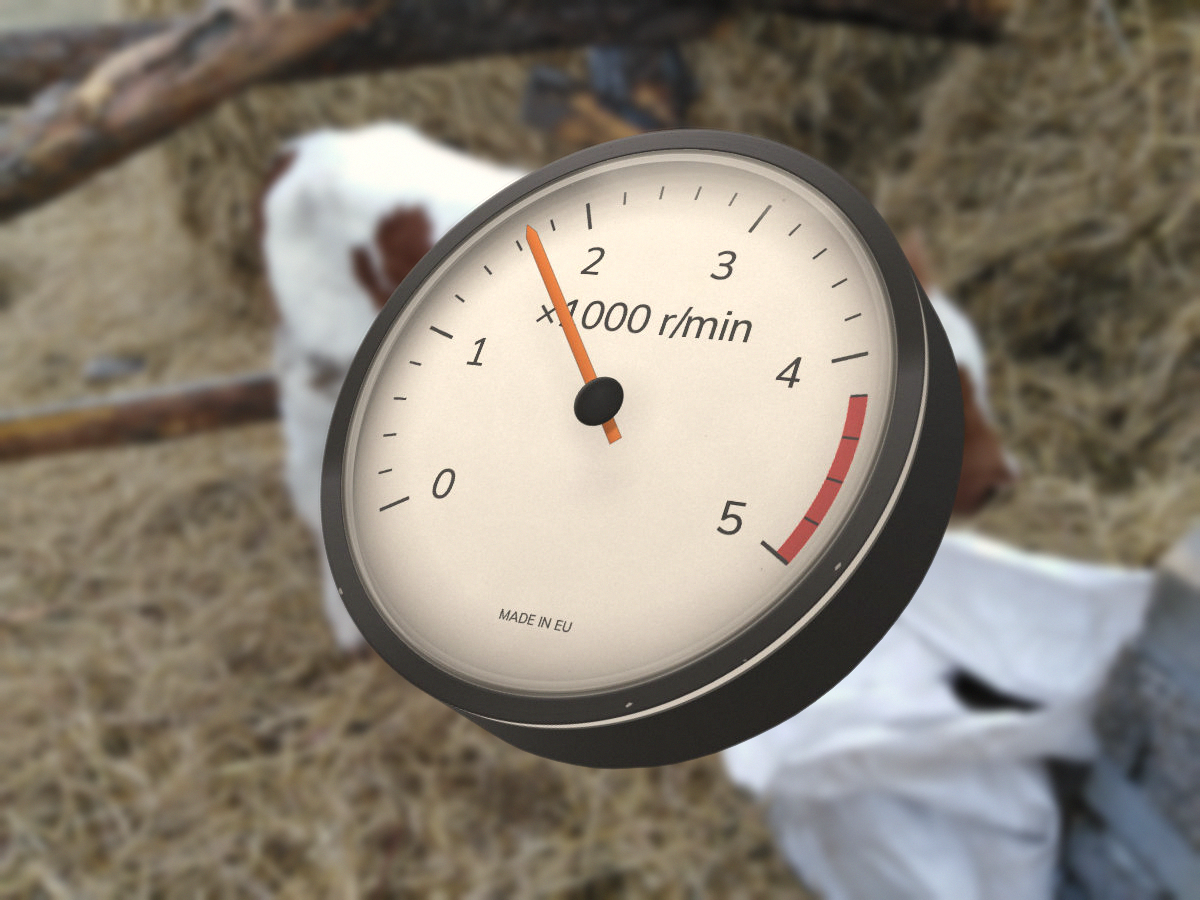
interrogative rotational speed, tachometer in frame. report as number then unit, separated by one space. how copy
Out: 1700 rpm
